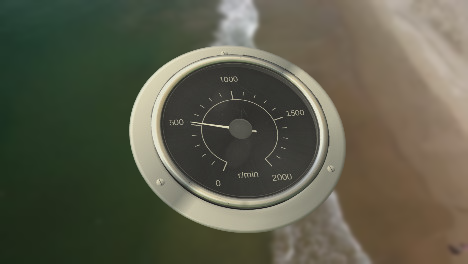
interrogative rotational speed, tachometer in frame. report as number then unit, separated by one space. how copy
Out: 500 rpm
